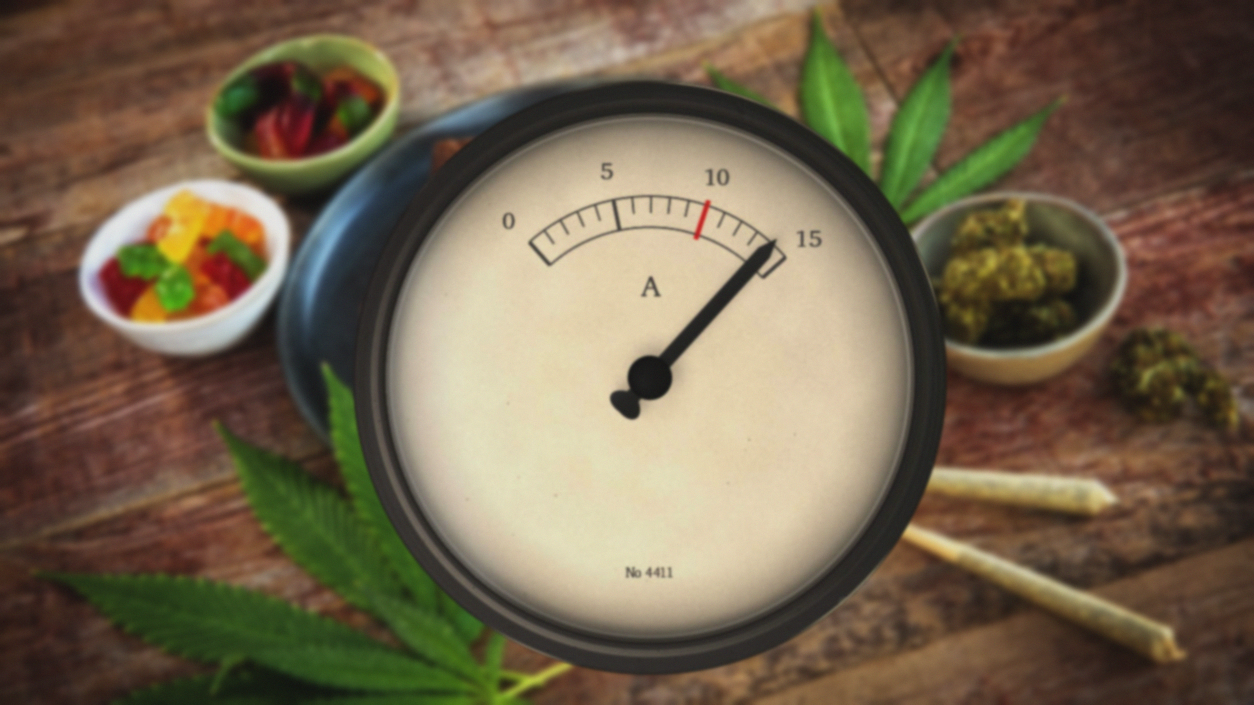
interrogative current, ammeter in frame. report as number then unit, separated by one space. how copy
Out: 14 A
